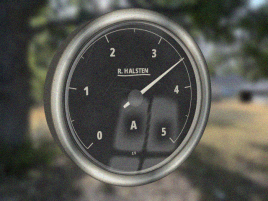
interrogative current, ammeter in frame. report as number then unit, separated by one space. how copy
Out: 3.5 A
